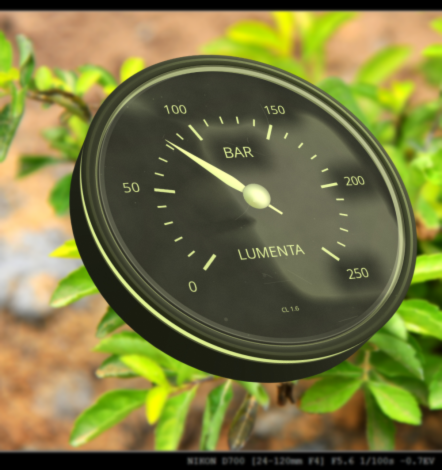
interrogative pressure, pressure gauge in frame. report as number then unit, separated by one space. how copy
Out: 80 bar
